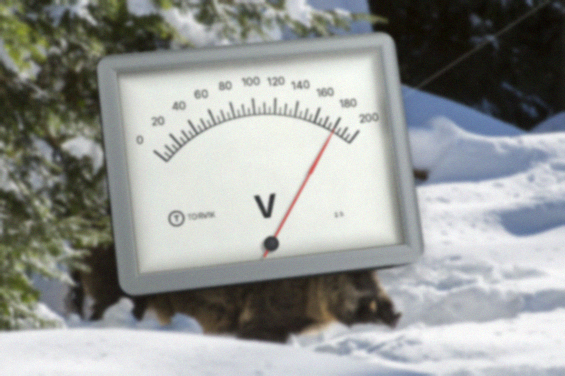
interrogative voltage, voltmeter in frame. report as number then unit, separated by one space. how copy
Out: 180 V
